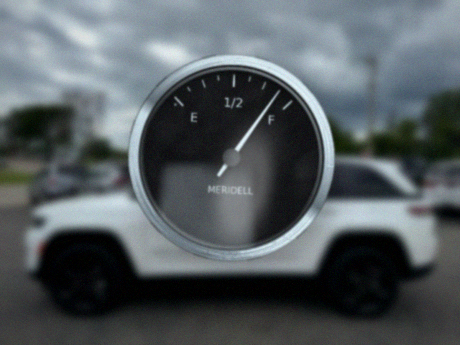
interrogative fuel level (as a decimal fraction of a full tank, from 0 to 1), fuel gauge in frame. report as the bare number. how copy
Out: 0.875
